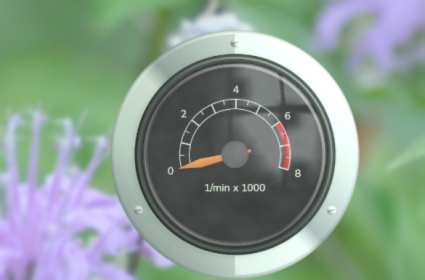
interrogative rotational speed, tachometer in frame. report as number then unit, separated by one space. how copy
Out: 0 rpm
